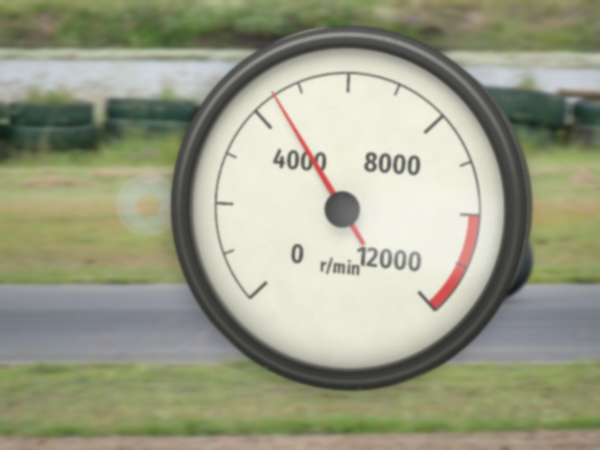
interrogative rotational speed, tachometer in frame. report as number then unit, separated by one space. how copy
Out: 4500 rpm
